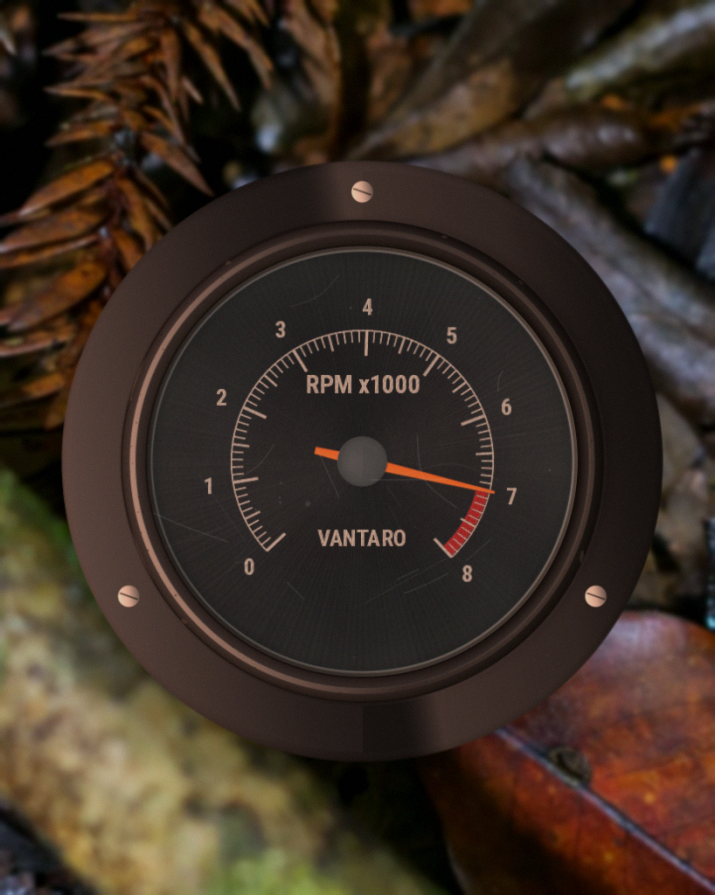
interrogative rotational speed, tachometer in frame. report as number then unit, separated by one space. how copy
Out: 7000 rpm
